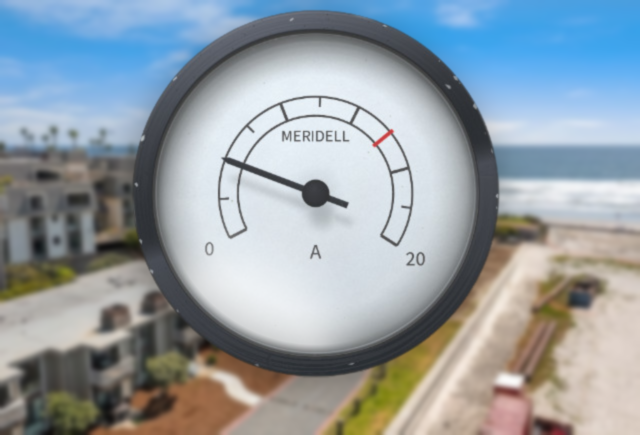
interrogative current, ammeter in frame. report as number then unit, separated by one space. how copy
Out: 4 A
